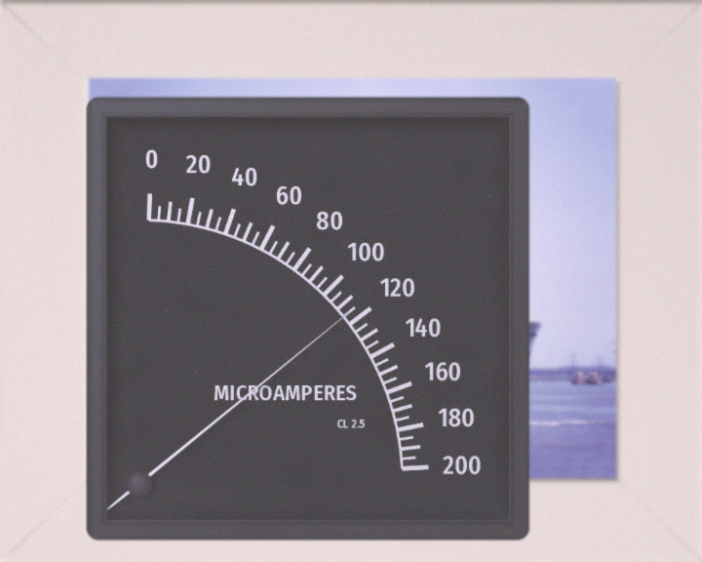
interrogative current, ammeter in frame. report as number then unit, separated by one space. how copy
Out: 115 µA
